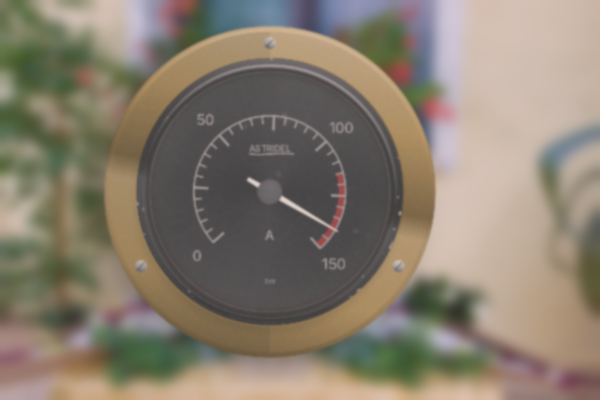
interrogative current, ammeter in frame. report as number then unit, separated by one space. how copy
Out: 140 A
